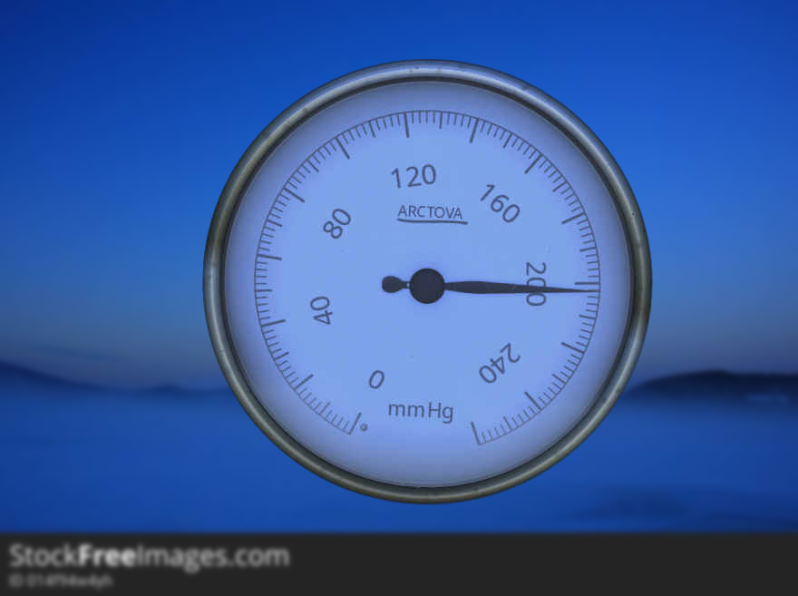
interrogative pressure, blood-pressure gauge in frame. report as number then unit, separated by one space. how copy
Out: 202 mmHg
